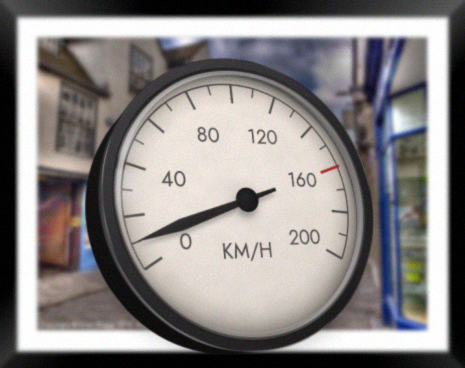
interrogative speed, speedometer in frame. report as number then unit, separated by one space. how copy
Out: 10 km/h
